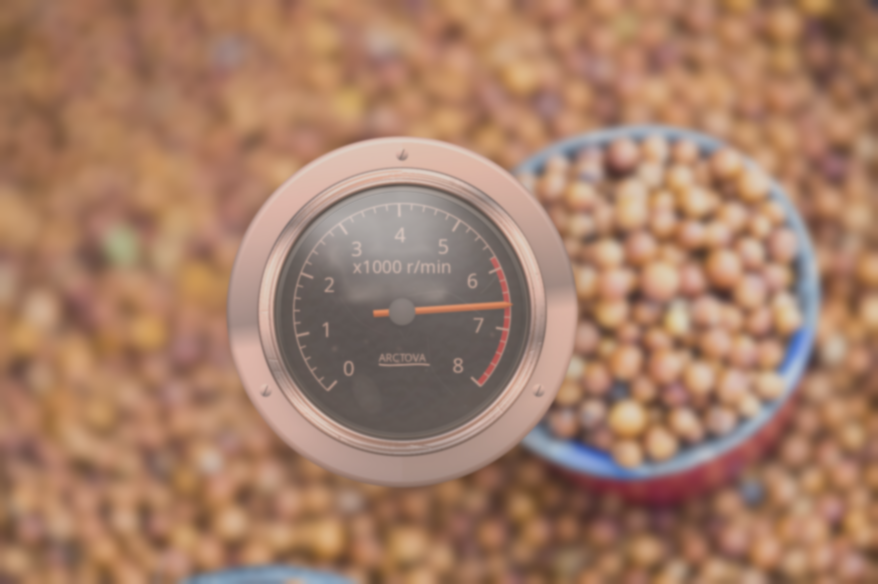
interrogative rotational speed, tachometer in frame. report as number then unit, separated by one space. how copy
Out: 6600 rpm
